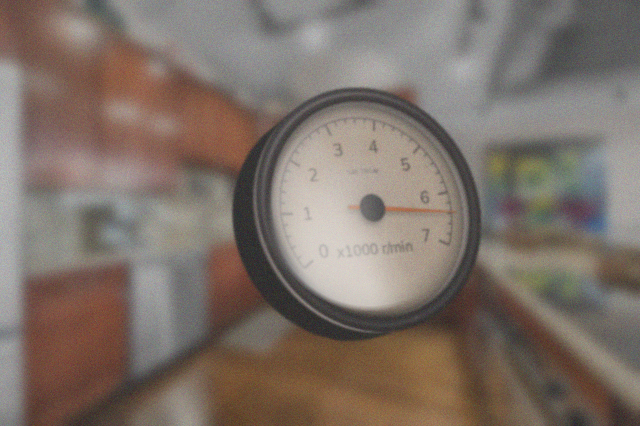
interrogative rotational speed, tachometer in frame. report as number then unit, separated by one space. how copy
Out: 6400 rpm
